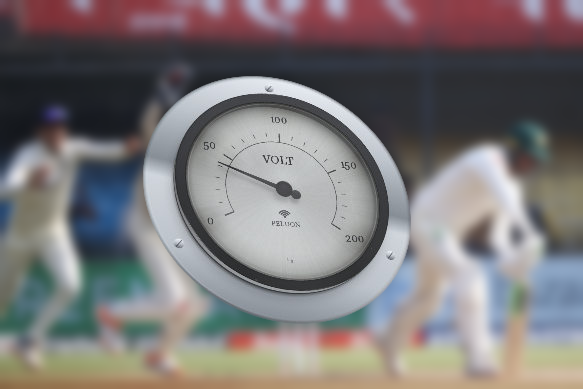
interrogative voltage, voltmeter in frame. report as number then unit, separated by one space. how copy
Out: 40 V
